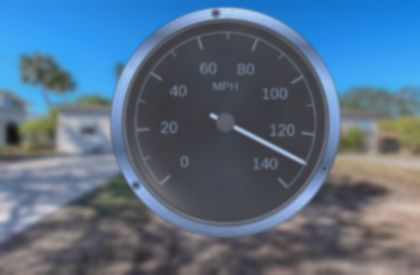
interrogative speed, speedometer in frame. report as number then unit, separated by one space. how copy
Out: 130 mph
